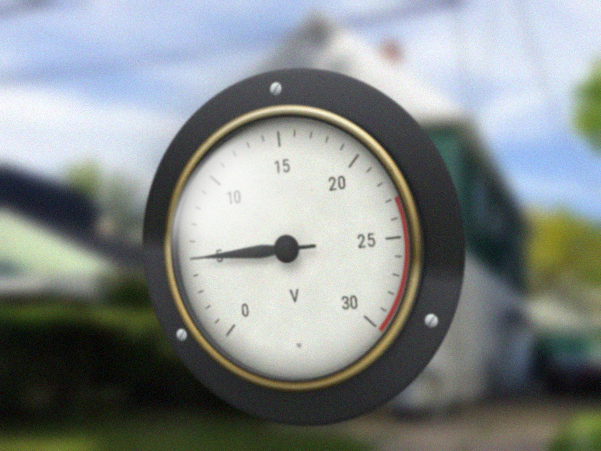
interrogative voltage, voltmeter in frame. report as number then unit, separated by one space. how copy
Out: 5 V
